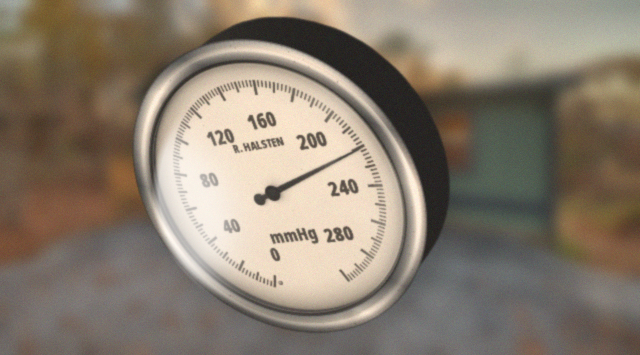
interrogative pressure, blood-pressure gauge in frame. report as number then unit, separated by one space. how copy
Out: 220 mmHg
